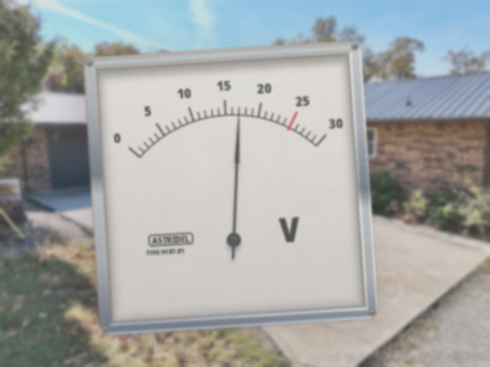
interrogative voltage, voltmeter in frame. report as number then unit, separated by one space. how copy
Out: 17 V
